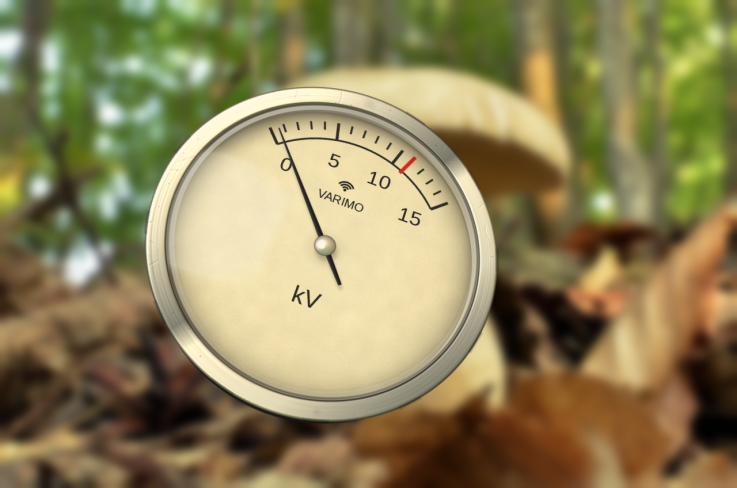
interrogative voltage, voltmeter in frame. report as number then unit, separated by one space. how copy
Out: 0.5 kV
